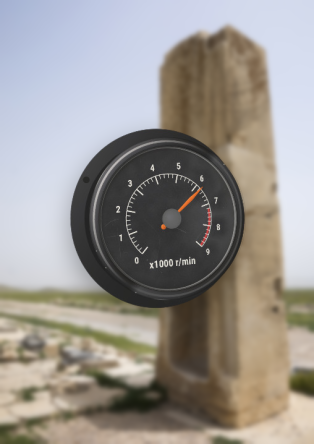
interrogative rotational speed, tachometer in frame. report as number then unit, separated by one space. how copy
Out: 6200 rpm
